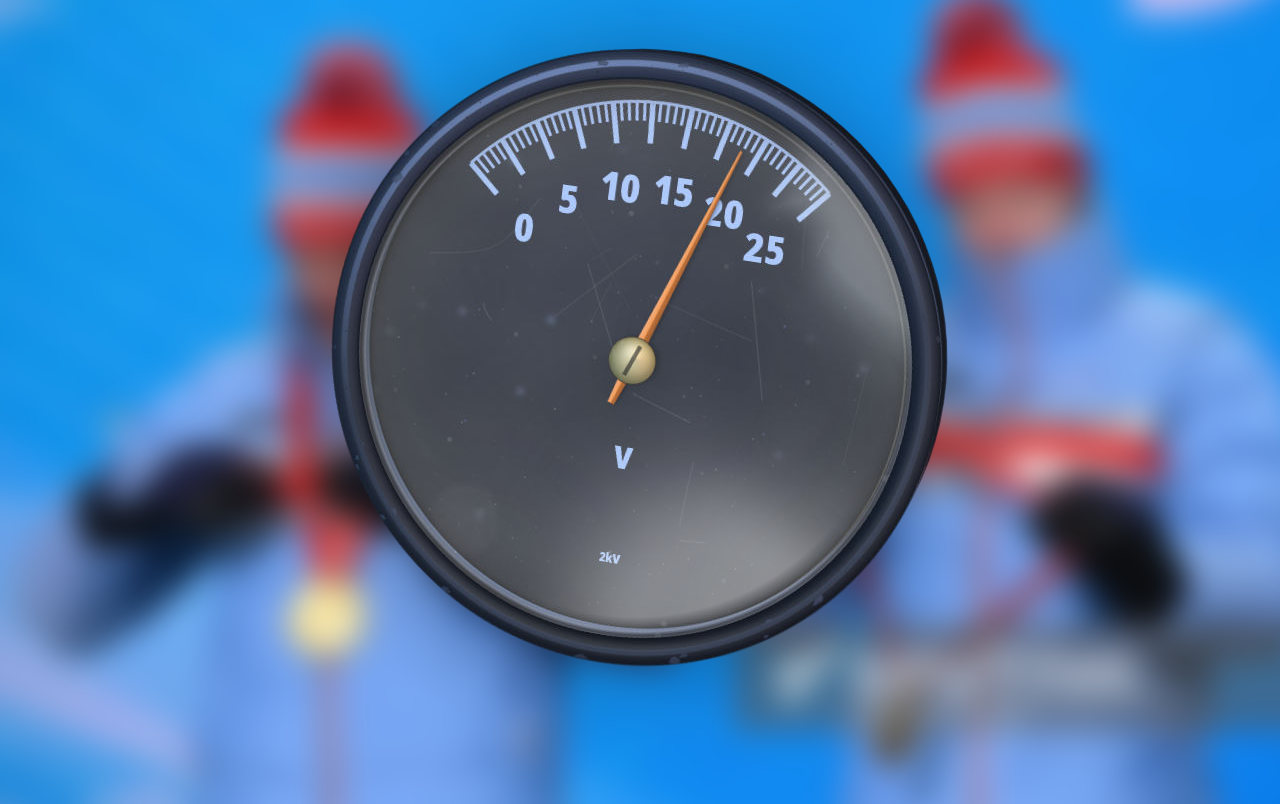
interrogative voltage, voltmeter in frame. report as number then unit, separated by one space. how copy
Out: 19 V
